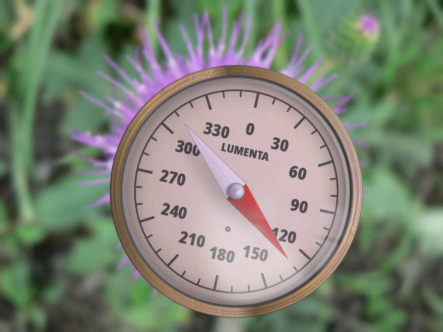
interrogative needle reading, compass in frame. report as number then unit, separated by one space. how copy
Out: 130 °
